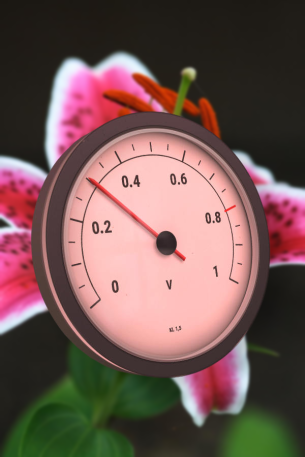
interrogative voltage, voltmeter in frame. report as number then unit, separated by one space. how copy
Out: 0.3 V
